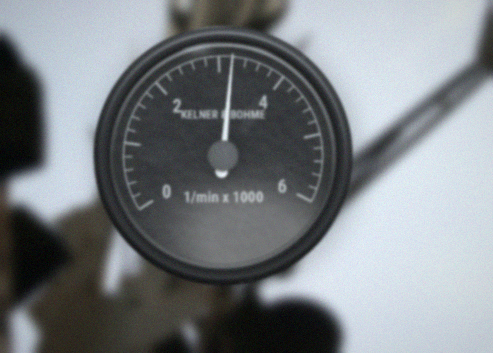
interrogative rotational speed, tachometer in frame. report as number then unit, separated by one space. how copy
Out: 3200 rpm
